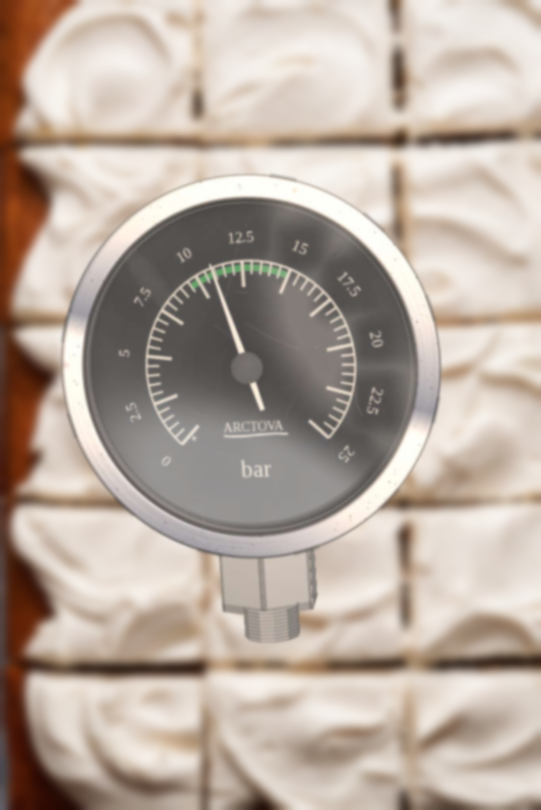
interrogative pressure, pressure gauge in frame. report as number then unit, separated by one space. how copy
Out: 11 bar
